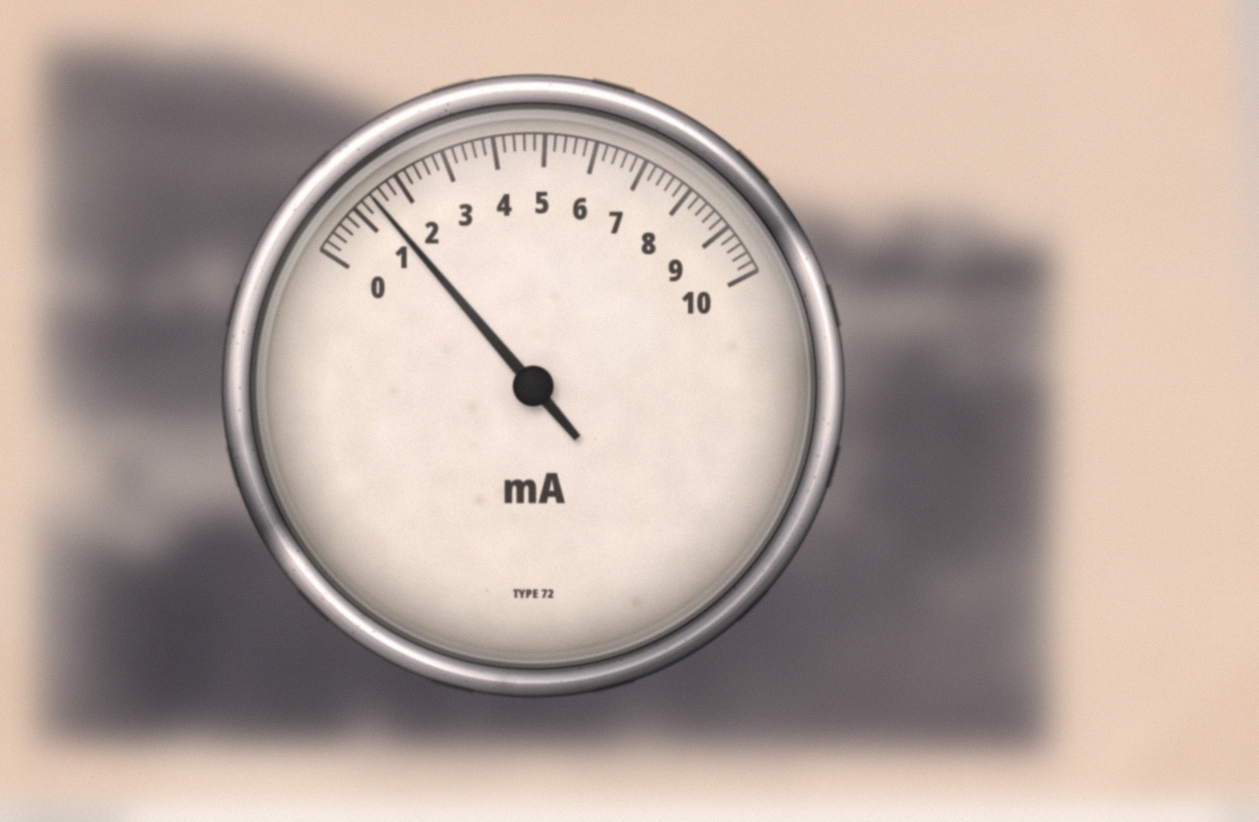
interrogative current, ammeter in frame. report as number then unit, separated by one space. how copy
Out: 1.4 mA
